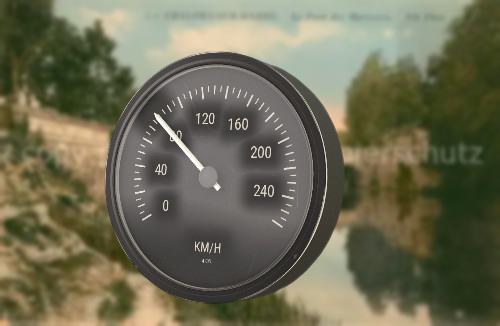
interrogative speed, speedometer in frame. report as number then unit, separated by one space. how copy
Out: 80 km/h
